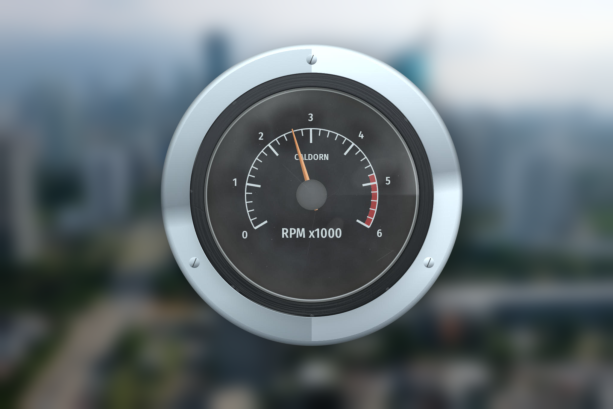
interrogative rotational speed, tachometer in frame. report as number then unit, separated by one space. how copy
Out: 2600 rpm
